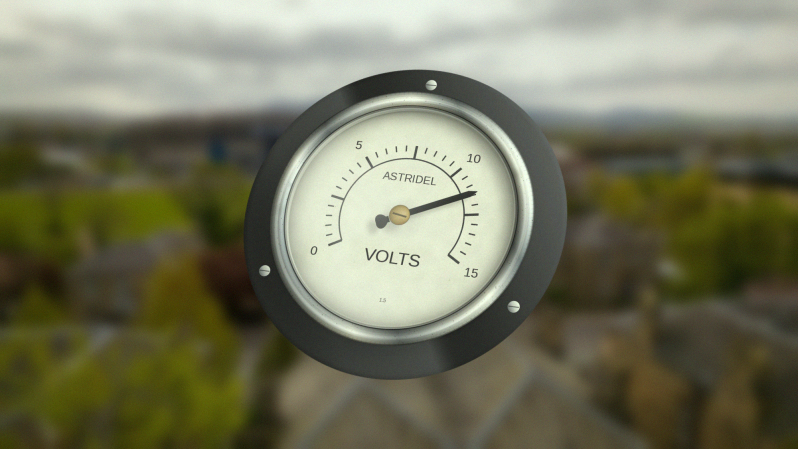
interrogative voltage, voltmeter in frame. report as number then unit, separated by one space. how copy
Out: 11.5 V
